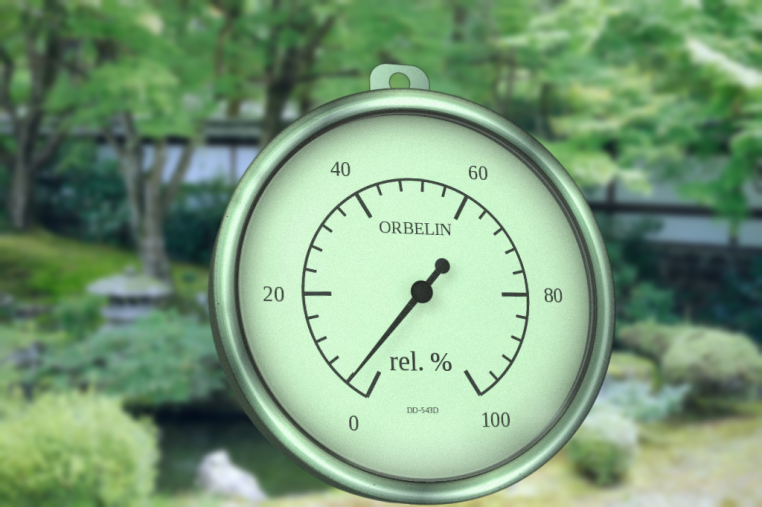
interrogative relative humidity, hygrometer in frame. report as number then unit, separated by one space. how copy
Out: 4 %
